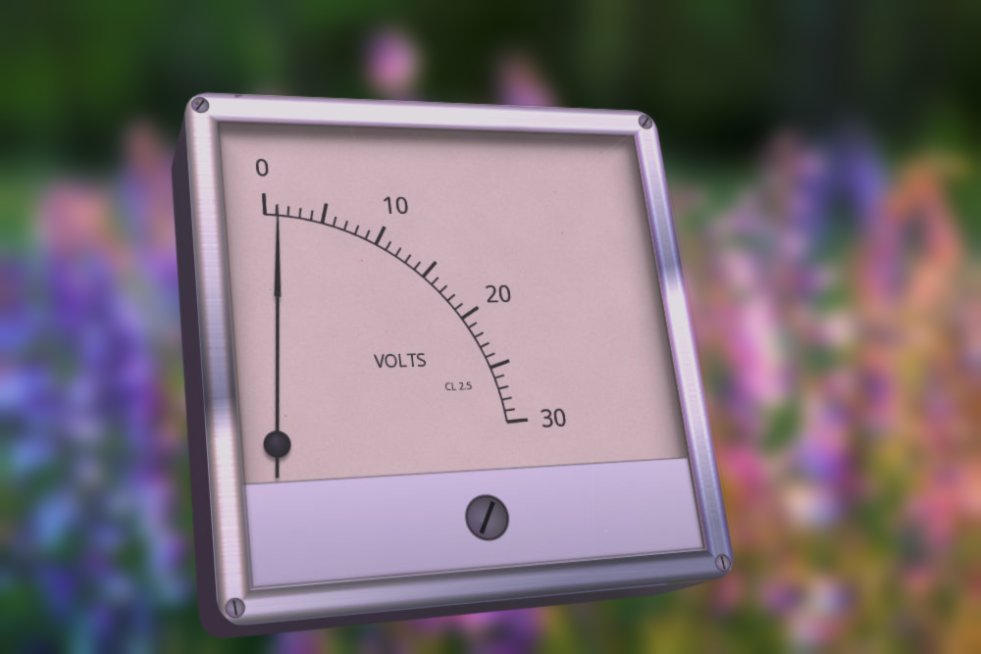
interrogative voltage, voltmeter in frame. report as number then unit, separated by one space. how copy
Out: 1 V
